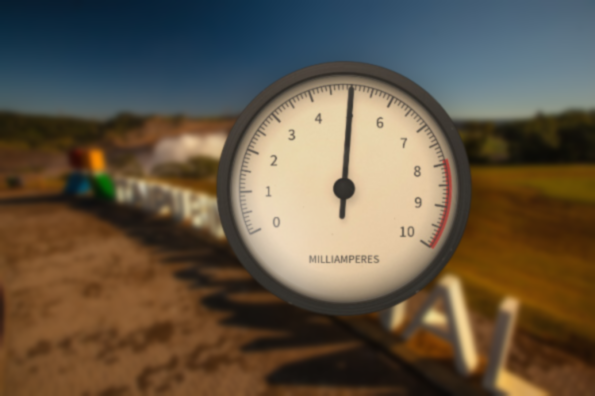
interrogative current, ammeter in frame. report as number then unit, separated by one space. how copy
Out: 5 mA
